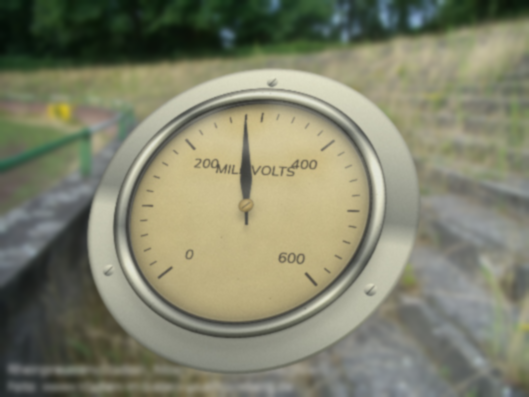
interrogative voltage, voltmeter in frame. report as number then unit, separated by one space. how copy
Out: 280 mV
